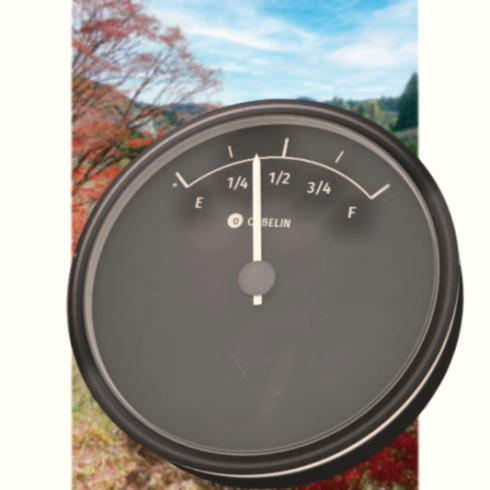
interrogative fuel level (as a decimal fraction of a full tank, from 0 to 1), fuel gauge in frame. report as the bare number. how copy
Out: 0.375
